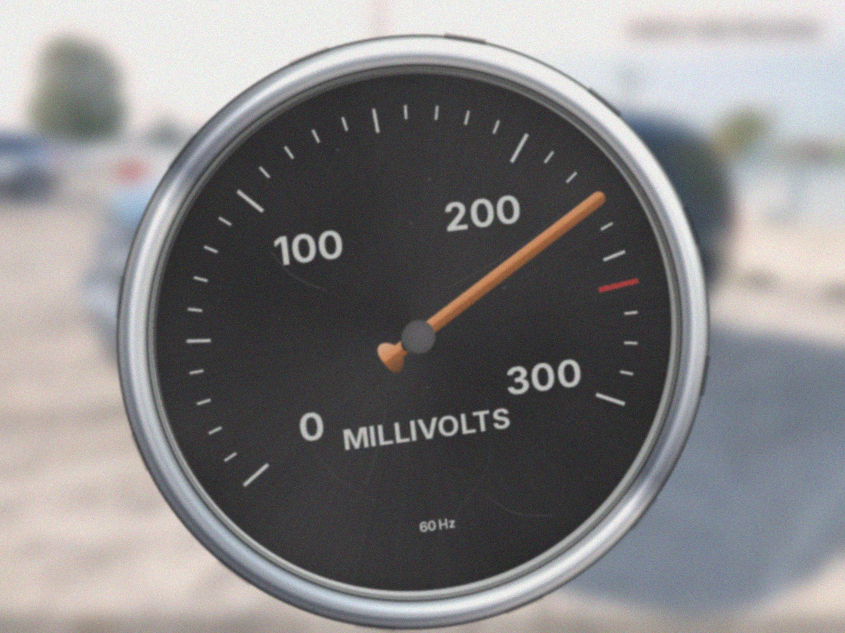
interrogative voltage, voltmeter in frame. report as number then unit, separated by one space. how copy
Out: 230 mV
